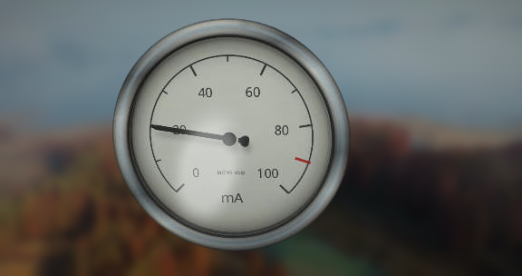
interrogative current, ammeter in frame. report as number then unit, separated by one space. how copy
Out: 20 mA
